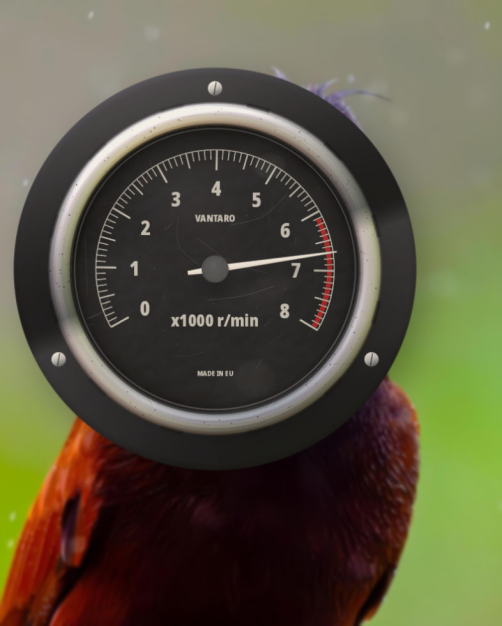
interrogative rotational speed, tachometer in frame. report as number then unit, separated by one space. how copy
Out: 6700 rpm
